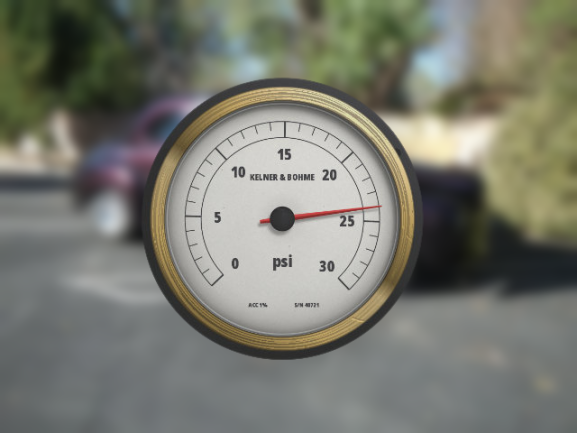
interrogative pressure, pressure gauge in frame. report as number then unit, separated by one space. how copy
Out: 24 psi
